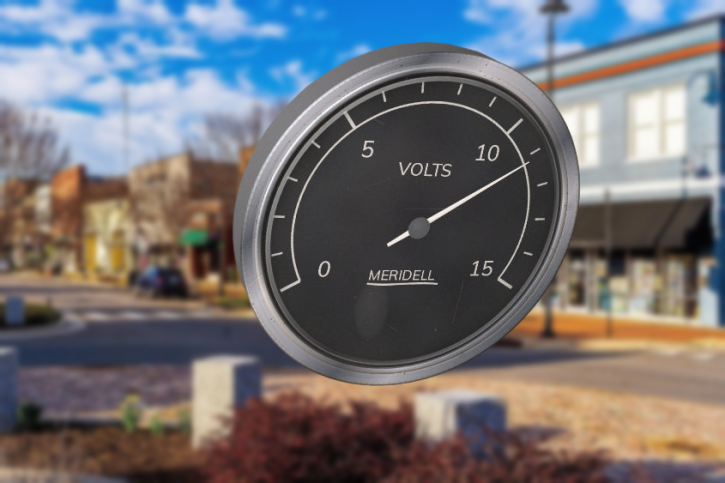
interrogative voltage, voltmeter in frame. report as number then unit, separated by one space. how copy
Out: 11 V
